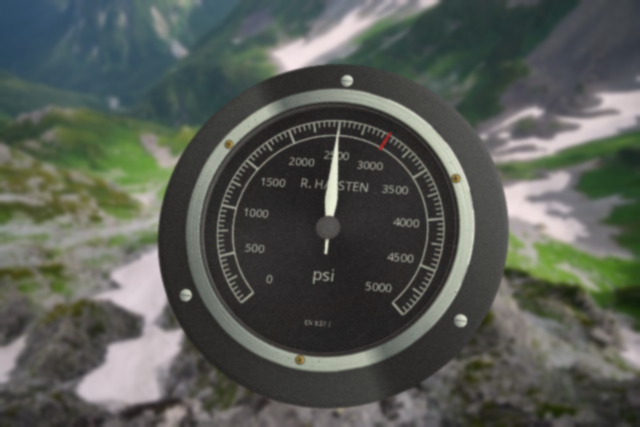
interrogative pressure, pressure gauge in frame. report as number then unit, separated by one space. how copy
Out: 2500 psi
